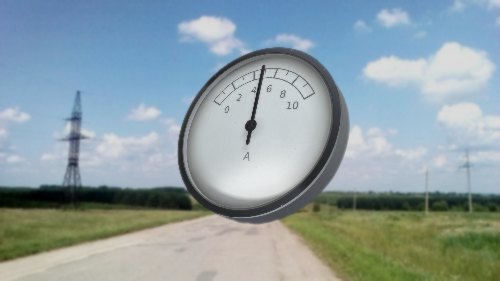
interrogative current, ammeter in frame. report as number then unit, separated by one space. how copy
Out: 5 A
